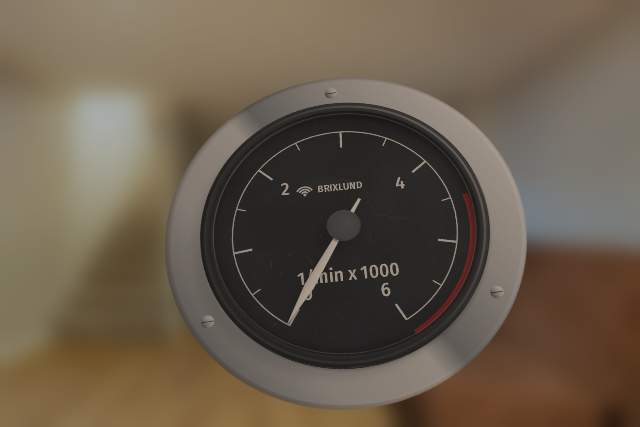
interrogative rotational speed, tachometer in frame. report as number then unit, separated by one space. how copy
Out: 0 rpm
